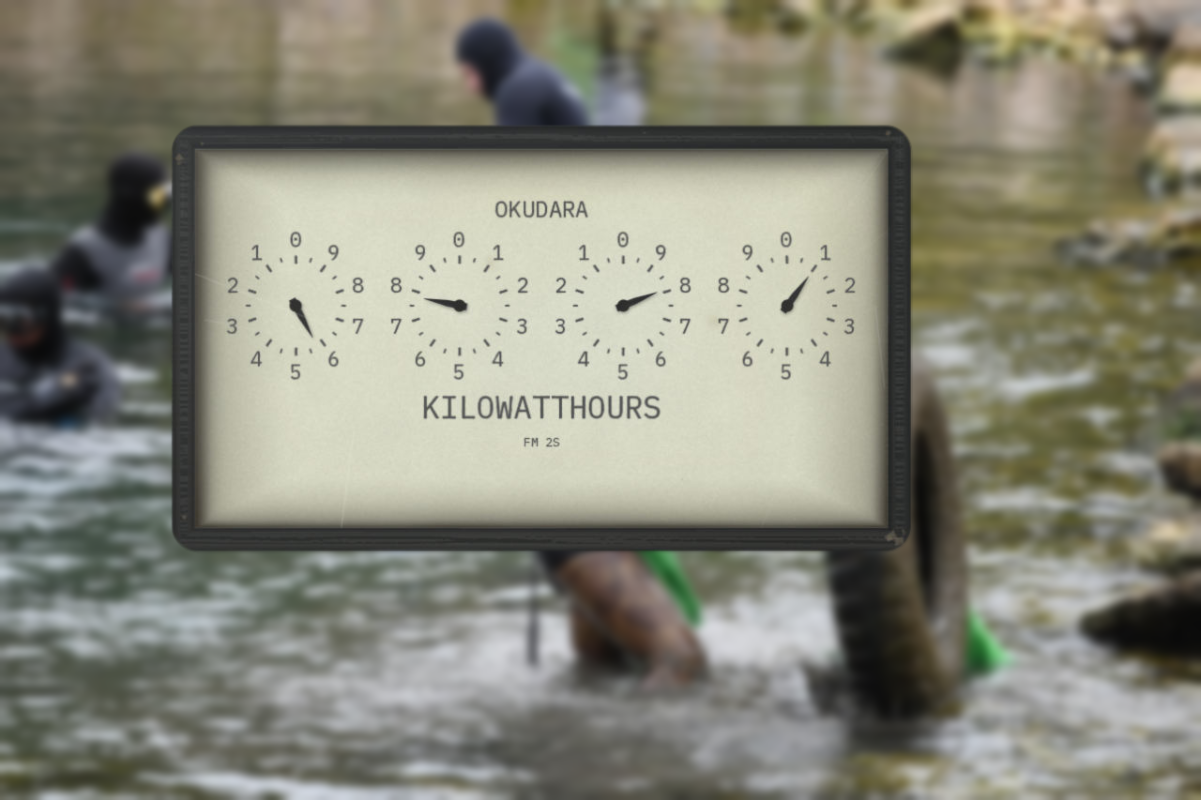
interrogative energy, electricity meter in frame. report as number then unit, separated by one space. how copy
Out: 5781 kWh
